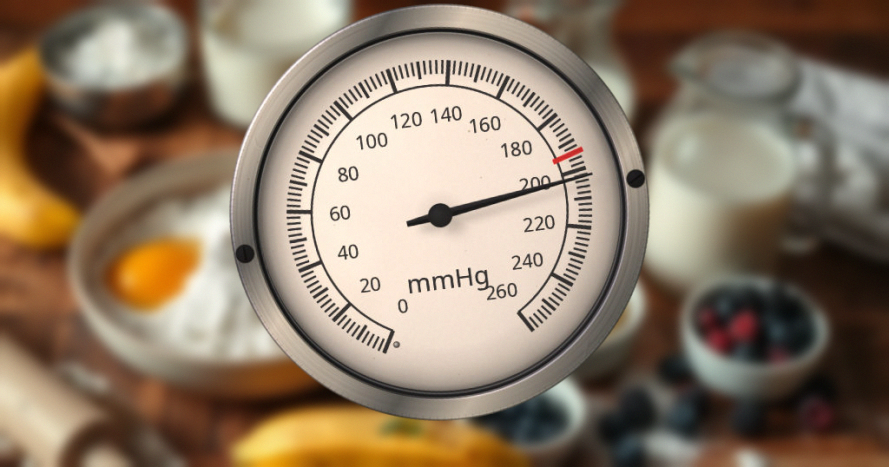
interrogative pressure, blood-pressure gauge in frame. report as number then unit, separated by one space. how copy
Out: 202 mmHg
